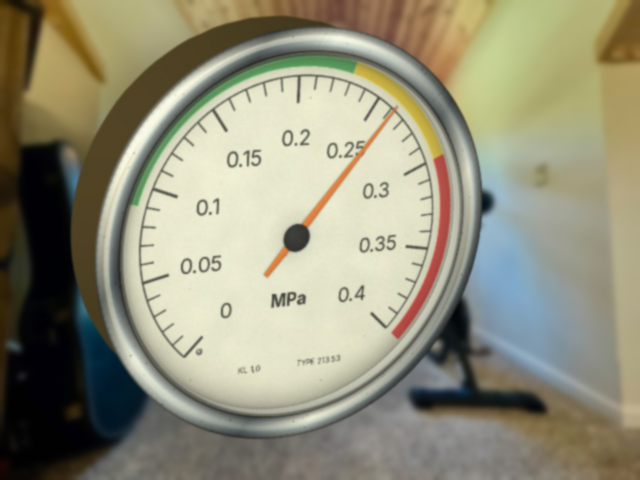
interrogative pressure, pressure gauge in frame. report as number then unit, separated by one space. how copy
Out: 0.26 MPa
